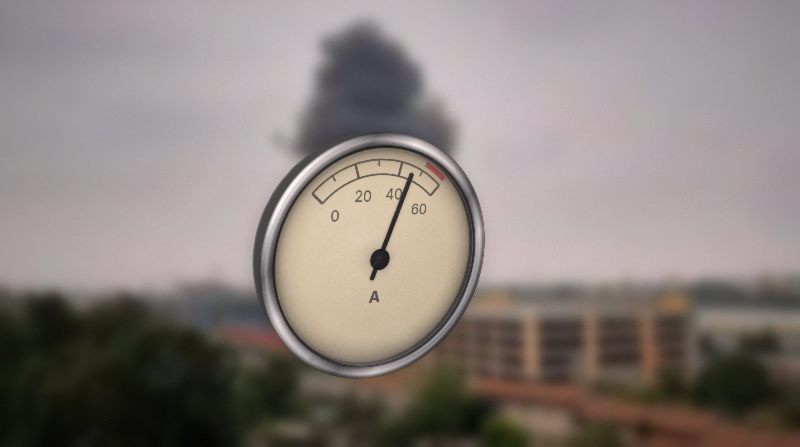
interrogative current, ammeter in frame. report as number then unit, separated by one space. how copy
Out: 45 A
